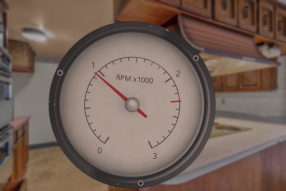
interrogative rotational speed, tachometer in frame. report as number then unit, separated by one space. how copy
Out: 950 rpm
